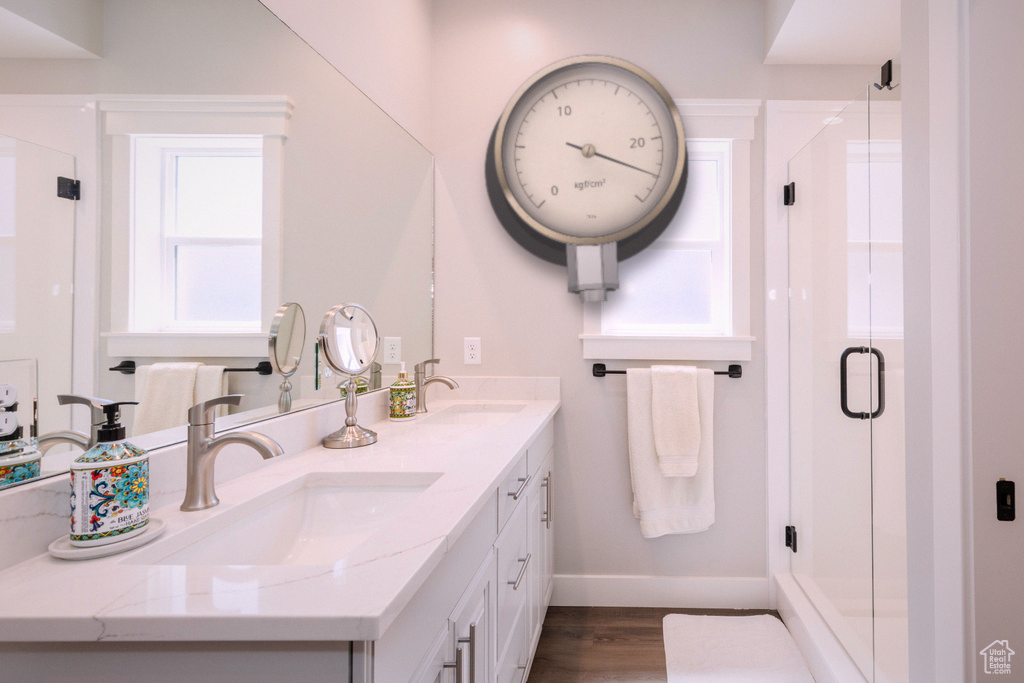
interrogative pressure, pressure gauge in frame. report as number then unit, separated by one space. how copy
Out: 23 kg/cm²
